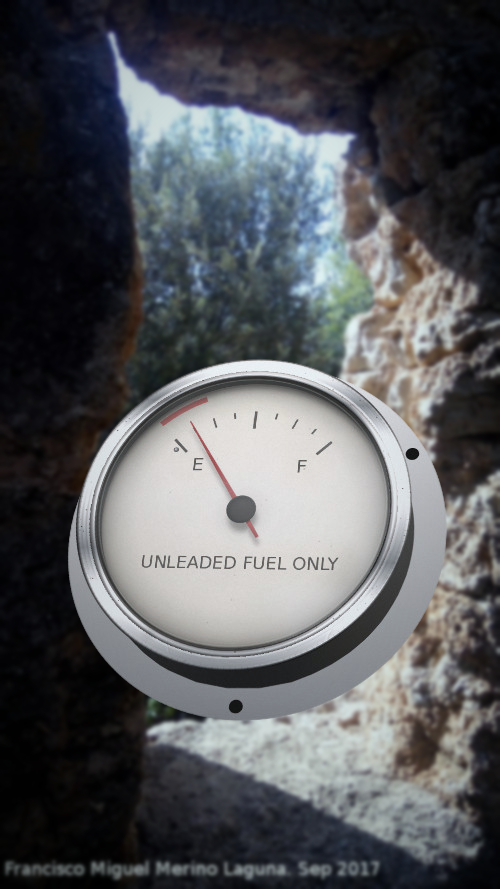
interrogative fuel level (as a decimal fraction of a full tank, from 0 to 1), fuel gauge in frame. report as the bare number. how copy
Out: 0.125
